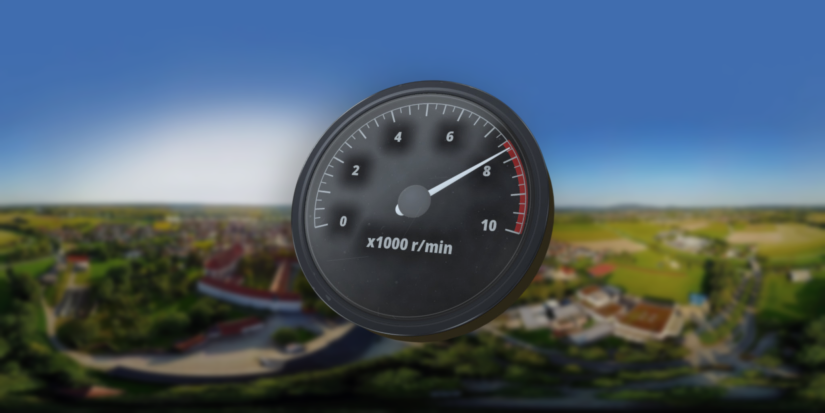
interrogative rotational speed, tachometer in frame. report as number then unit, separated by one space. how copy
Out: 7750 rpm
